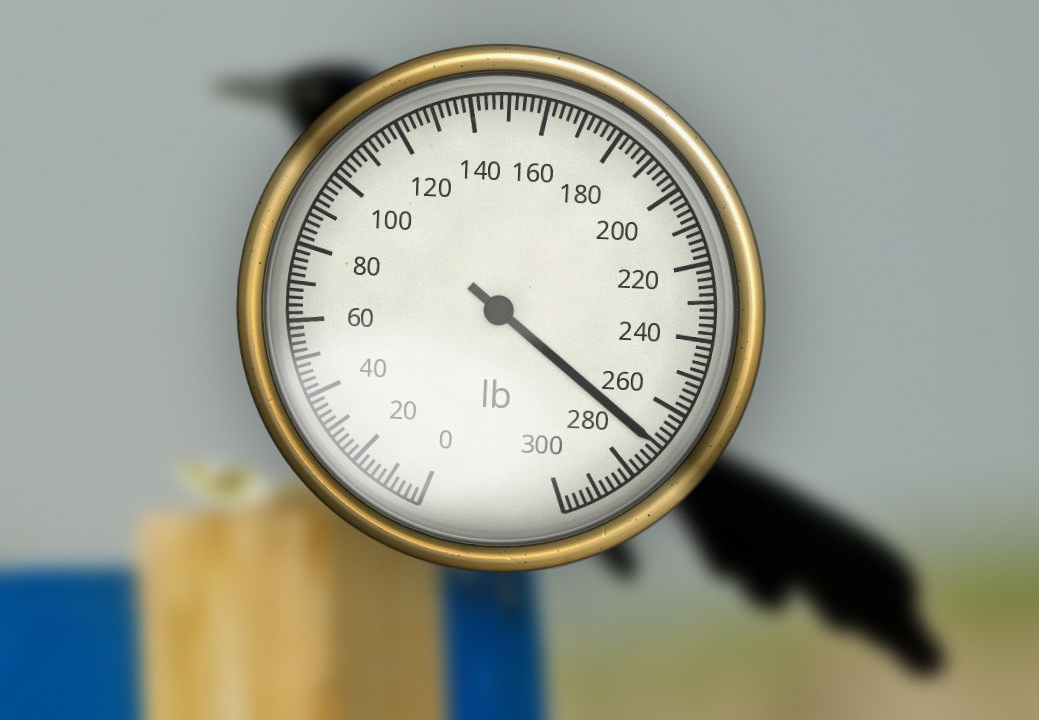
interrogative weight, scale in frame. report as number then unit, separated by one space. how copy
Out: 270 lb
